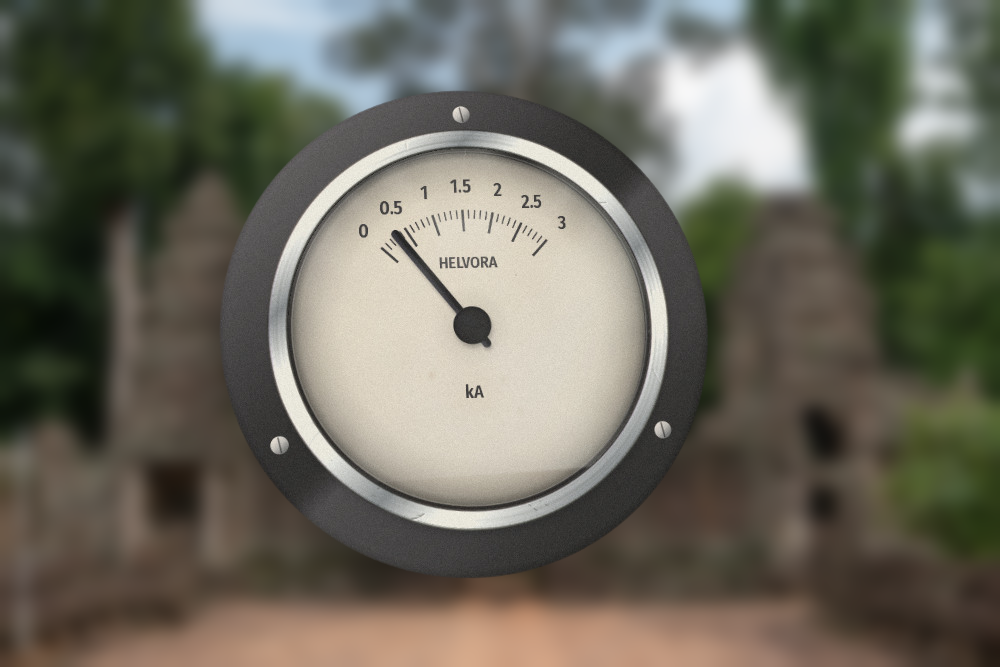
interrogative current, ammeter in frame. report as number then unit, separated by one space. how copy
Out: 0.3 kA
